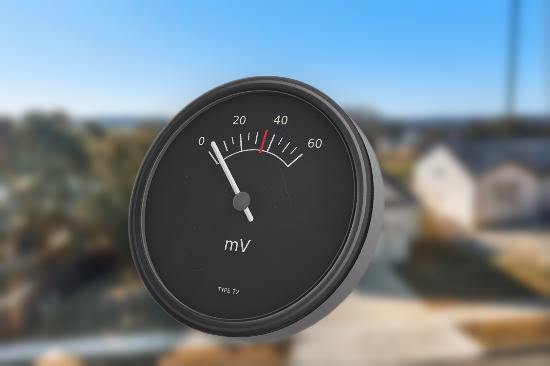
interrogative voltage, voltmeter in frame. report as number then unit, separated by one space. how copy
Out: 5 mV
